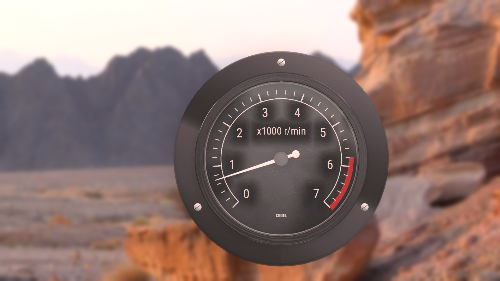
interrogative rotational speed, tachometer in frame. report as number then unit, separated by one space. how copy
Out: 700 rpm
